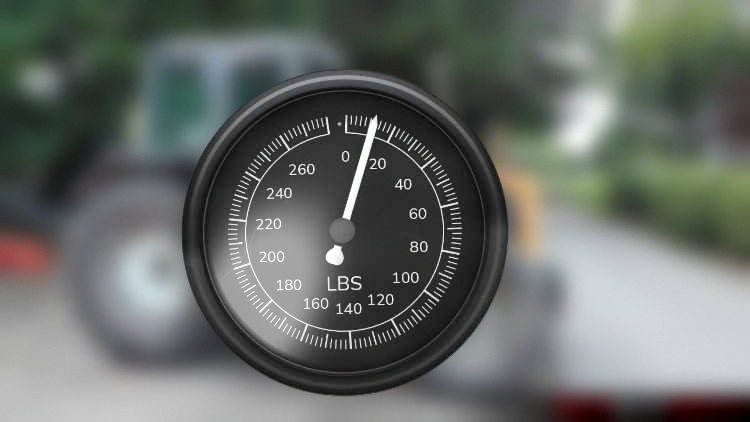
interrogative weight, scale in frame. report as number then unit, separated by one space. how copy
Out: 12 lb
